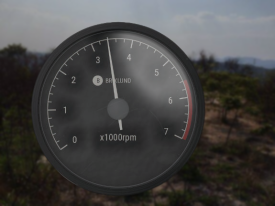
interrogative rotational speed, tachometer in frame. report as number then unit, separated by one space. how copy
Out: 3400 rpm
